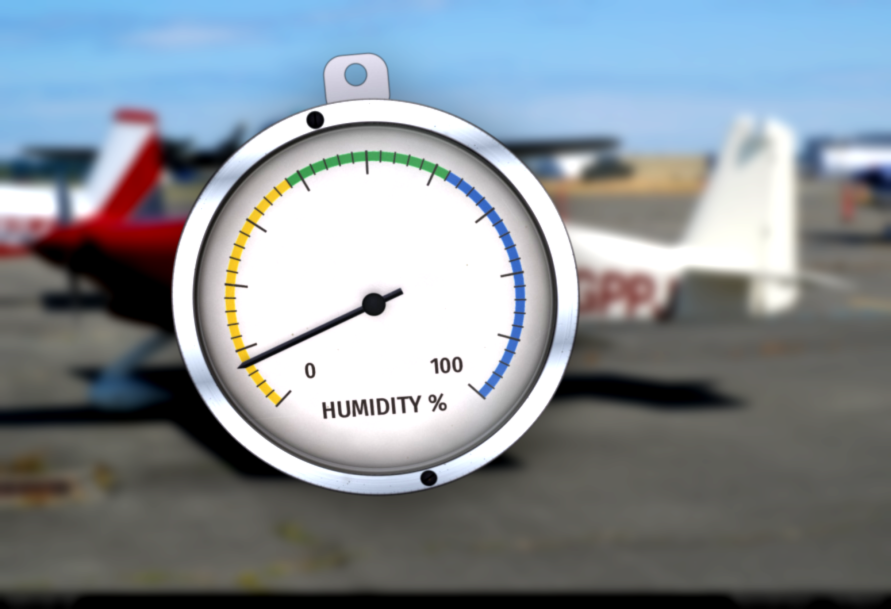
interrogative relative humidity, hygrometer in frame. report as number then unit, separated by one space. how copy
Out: 8 %
